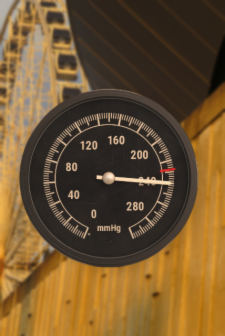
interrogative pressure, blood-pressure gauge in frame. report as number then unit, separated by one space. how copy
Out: 240 mmHg
